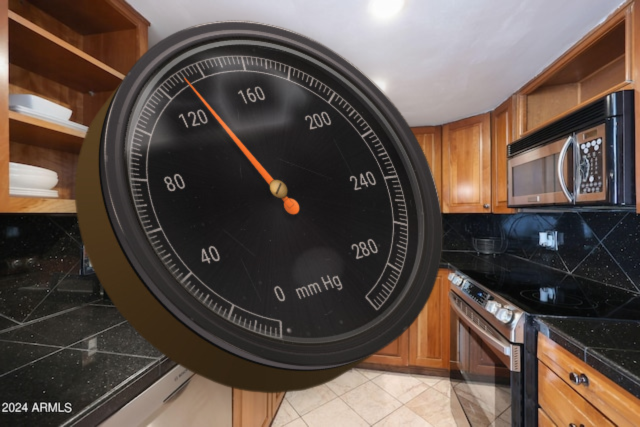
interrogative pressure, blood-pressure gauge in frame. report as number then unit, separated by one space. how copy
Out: 130 mmHg
